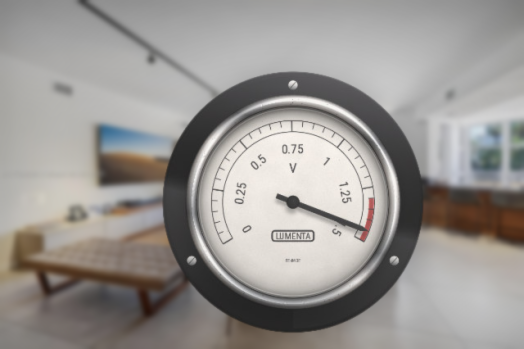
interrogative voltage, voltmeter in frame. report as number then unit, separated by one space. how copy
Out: 1.45 V
